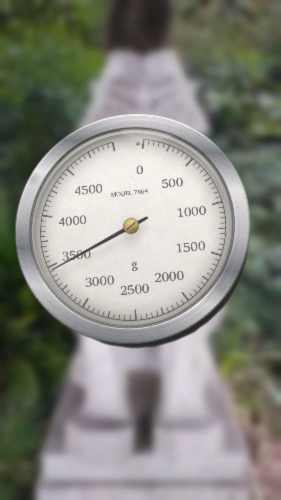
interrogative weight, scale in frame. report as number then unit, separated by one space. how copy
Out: 3450 g
